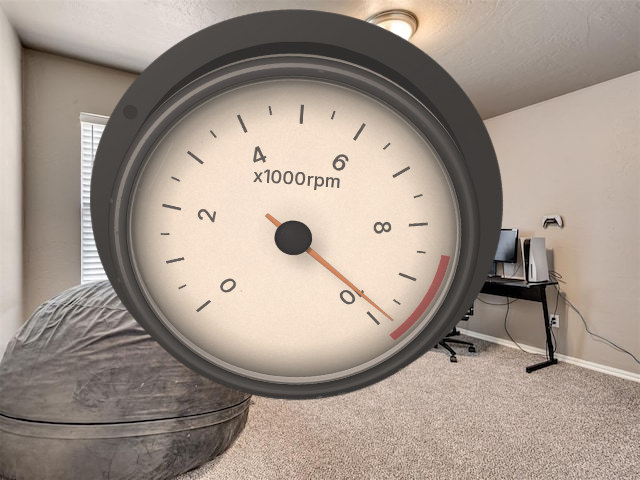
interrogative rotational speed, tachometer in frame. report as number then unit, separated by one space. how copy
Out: 9750 rpm
